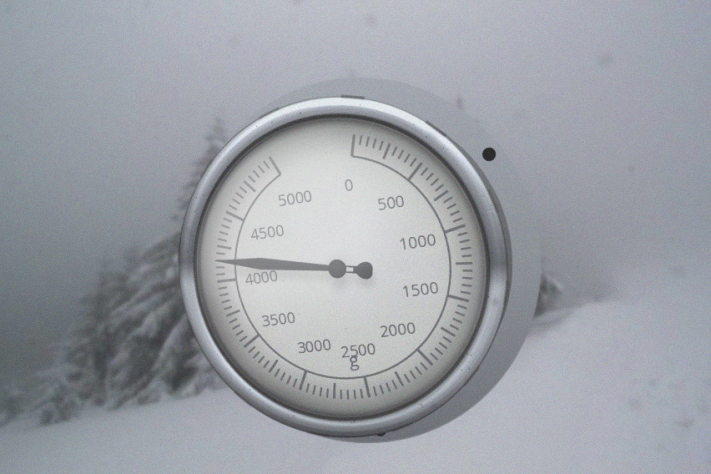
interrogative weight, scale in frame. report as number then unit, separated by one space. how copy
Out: 4150 g
